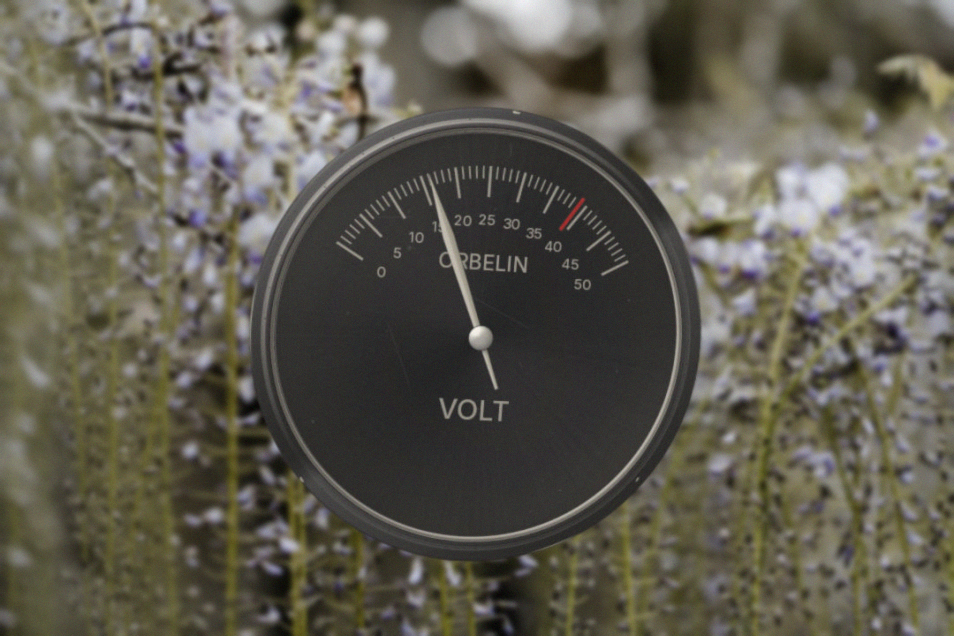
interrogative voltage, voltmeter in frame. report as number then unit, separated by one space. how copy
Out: 16 V
